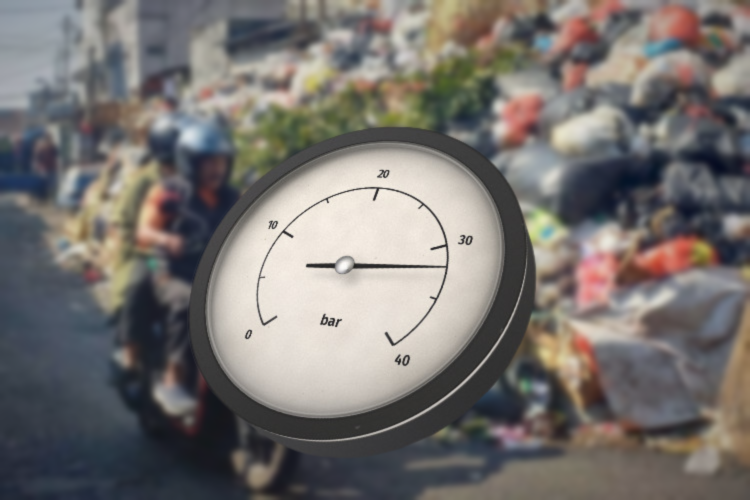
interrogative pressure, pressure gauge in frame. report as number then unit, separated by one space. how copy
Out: 32.5 bar
